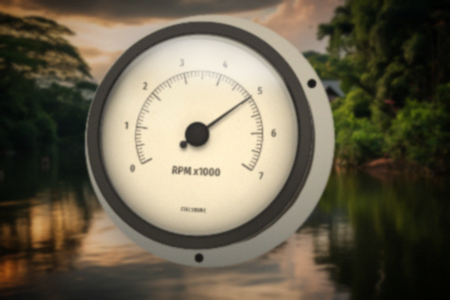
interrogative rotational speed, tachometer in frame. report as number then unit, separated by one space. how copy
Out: 5000 rpm
